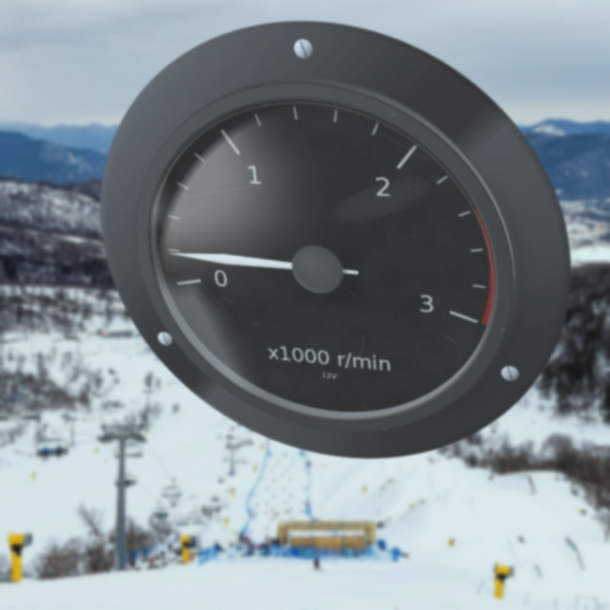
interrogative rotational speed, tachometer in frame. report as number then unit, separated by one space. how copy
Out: 200 rpm
